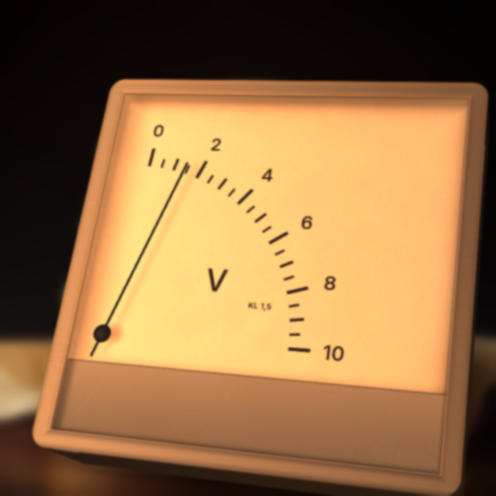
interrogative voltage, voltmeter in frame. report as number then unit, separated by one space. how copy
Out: 1.5 V
